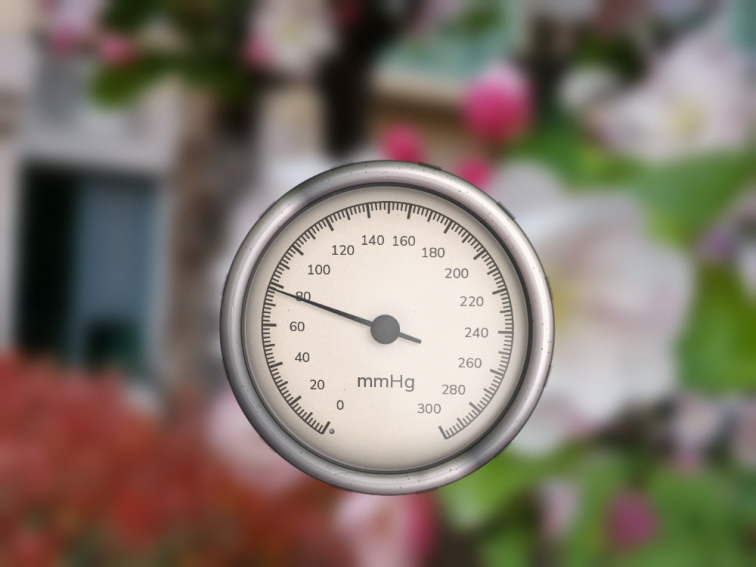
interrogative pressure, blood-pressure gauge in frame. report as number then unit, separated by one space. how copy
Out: 78 mmHg
